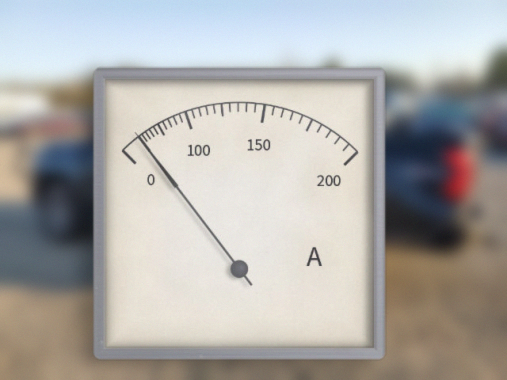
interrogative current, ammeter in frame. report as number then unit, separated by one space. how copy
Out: 50 A
